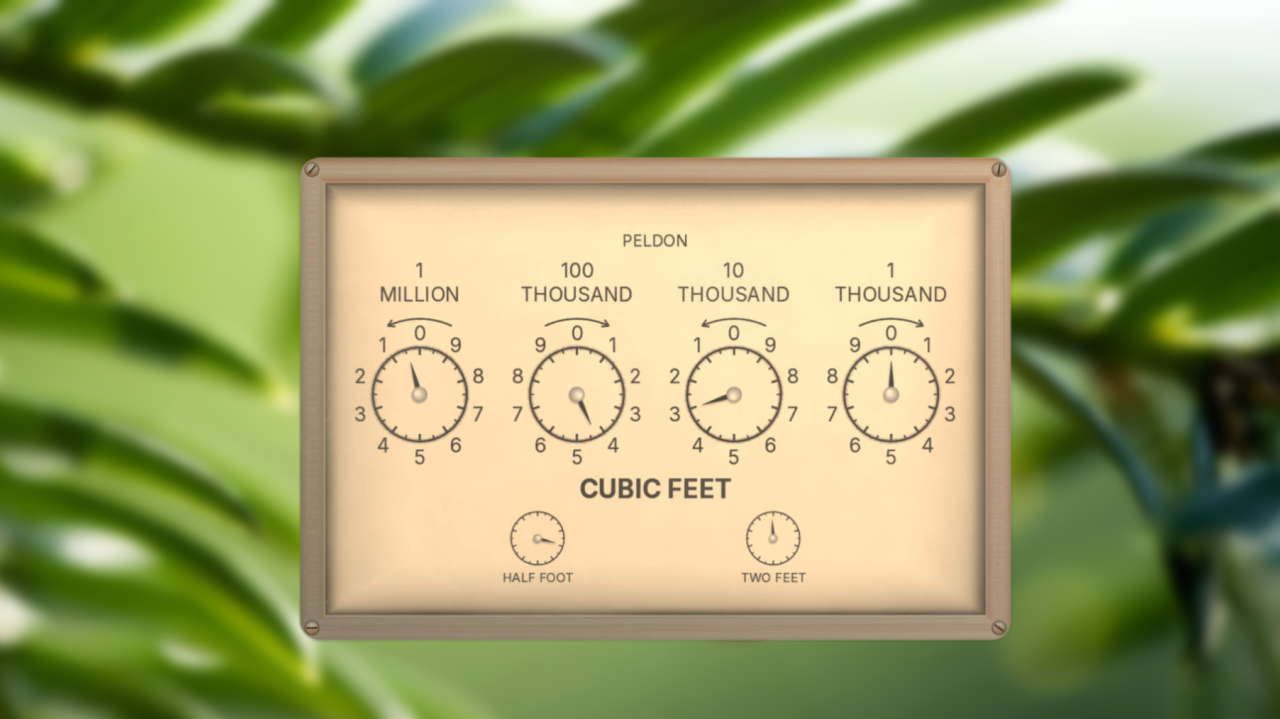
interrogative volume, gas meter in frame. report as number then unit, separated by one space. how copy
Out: 43000 ft³
